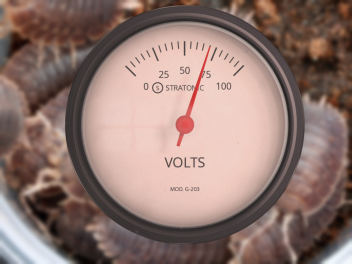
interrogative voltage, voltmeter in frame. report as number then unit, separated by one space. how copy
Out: 70 V
